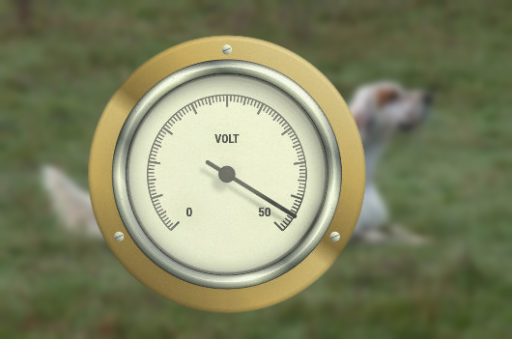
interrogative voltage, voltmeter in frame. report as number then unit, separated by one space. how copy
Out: 47.5 V
